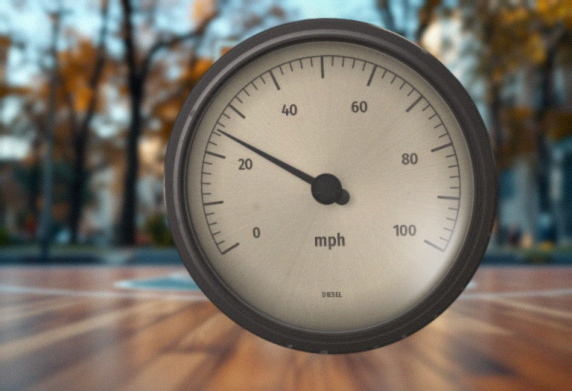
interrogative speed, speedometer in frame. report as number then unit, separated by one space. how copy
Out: 25 mph
